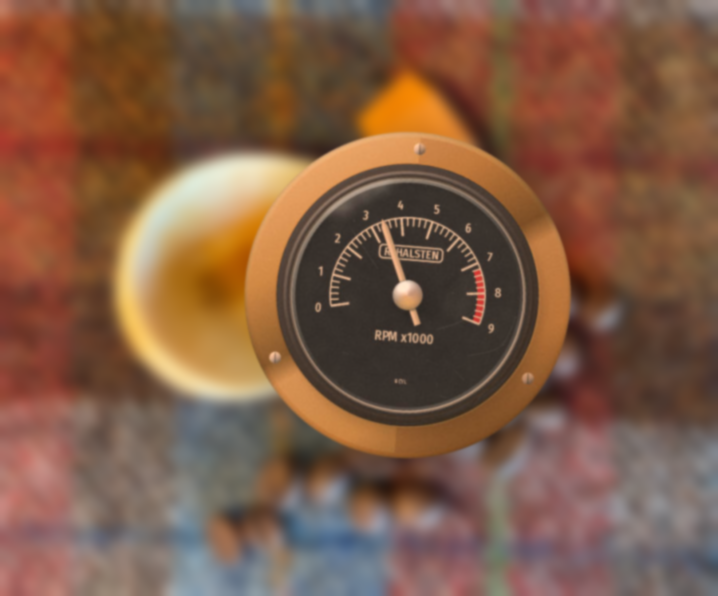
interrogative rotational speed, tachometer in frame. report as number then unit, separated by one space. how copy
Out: 3400 rpm
